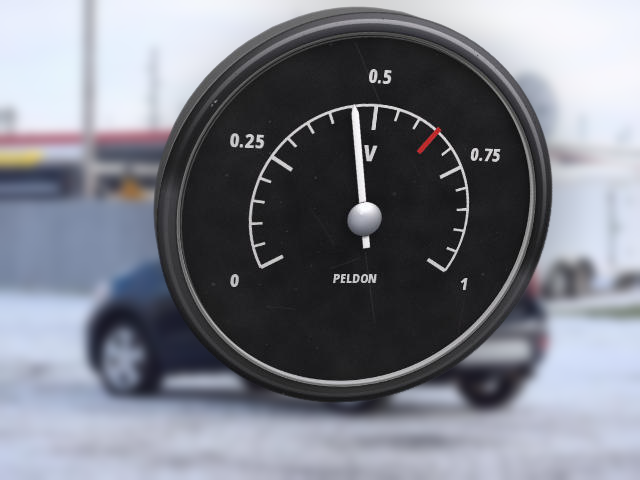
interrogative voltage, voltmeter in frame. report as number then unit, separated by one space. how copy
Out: 0.45 V
